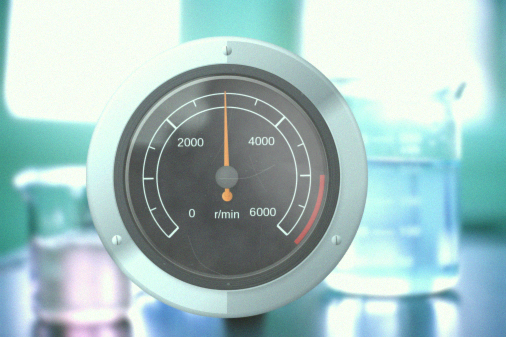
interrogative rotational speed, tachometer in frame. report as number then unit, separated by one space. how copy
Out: 3000 rpm
